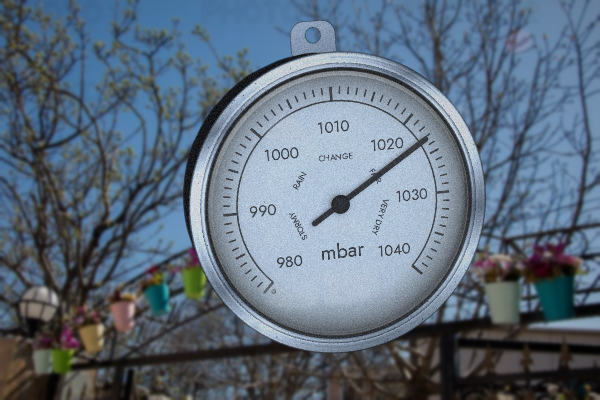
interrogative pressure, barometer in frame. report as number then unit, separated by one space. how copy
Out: 1023 mbar
